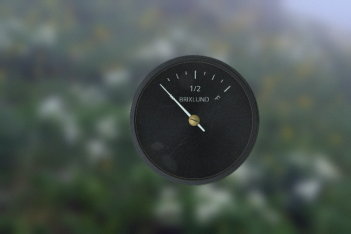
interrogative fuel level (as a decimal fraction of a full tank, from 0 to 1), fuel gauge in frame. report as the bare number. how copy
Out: 0
